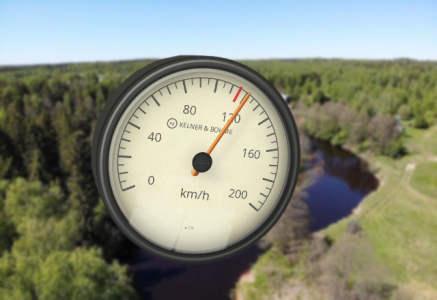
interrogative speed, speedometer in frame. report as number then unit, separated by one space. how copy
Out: 120 km/h
